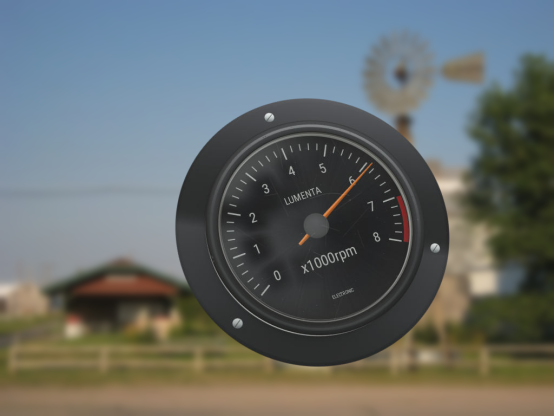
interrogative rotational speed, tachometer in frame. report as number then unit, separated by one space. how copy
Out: 6100 rpm
